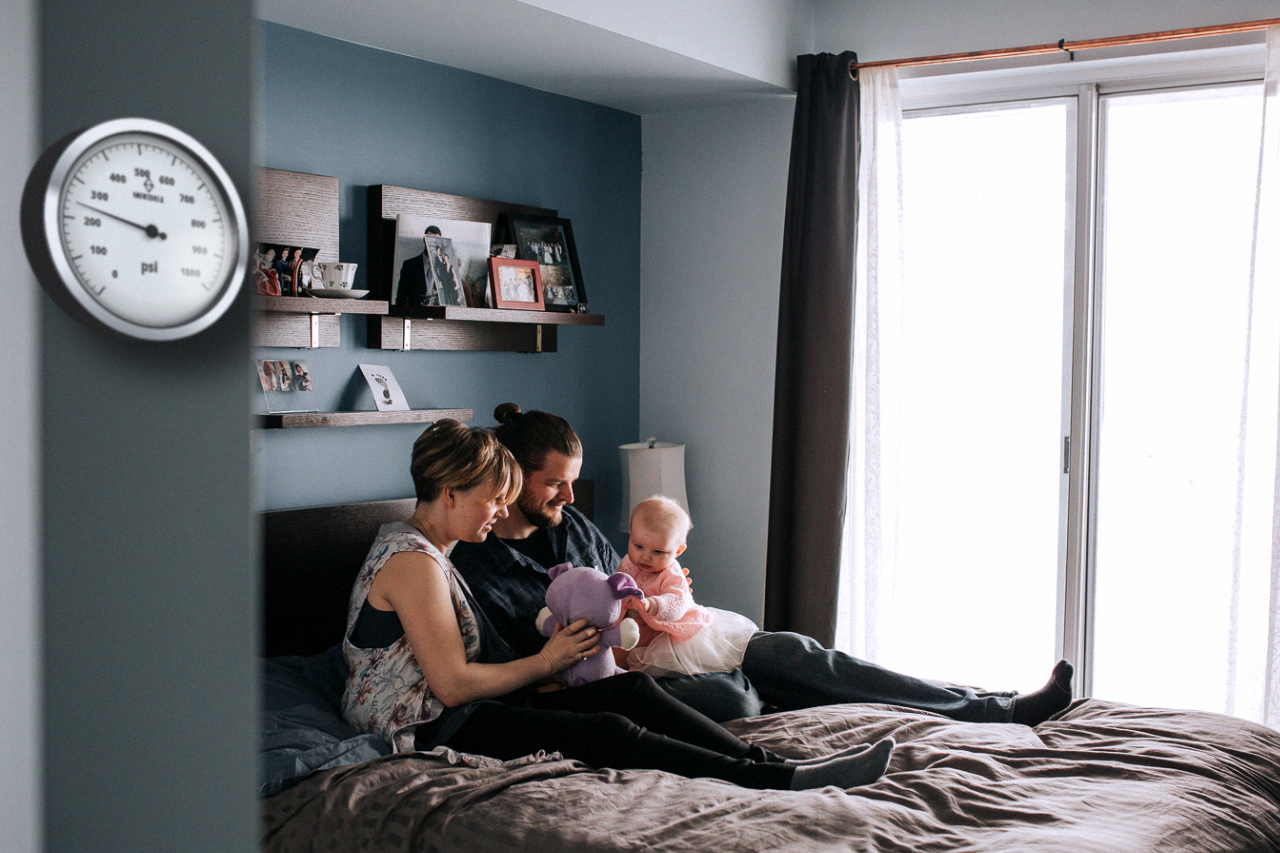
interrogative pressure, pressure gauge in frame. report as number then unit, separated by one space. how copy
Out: 240 psi
